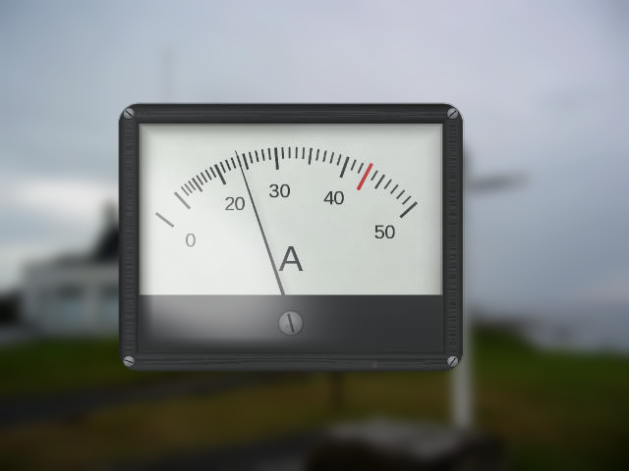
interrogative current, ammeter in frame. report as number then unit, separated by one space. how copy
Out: 24 A
